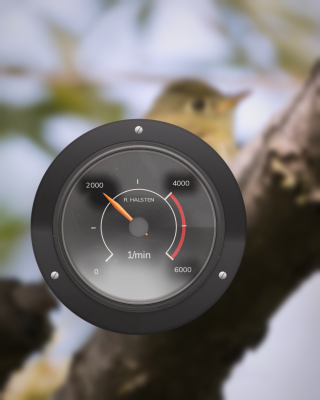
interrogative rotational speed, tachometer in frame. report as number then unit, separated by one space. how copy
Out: 2000 rpm
